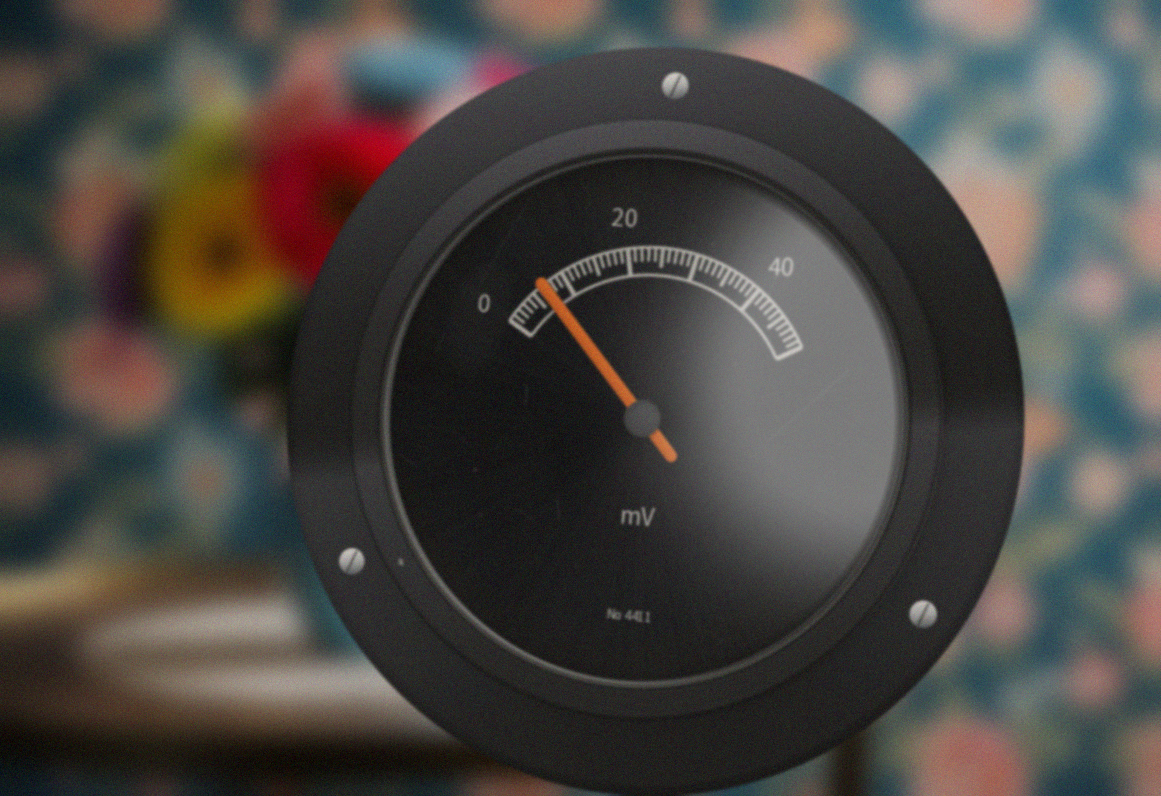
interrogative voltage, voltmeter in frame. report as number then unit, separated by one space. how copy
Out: 7 mV
